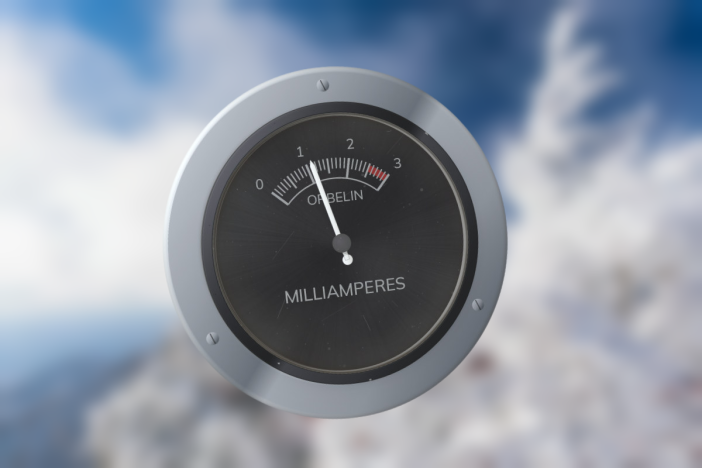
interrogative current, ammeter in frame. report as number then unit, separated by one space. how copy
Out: 1.1 mA
